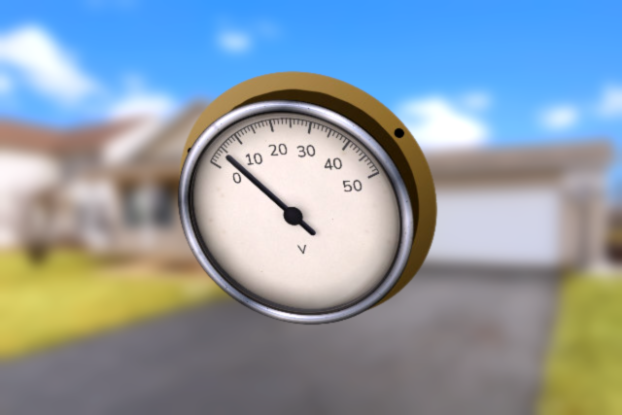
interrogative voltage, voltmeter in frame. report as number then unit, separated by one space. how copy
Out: 5 V
